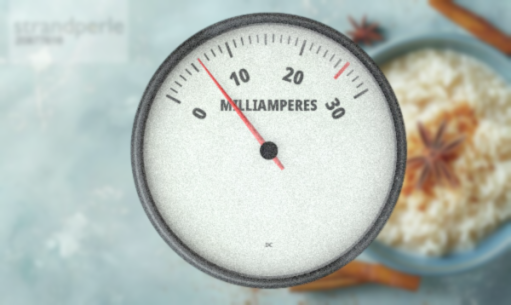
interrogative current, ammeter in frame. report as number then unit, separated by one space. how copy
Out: 6 mA
